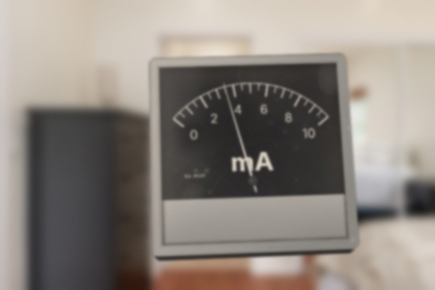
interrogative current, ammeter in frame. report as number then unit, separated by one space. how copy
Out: 3.5 mA
